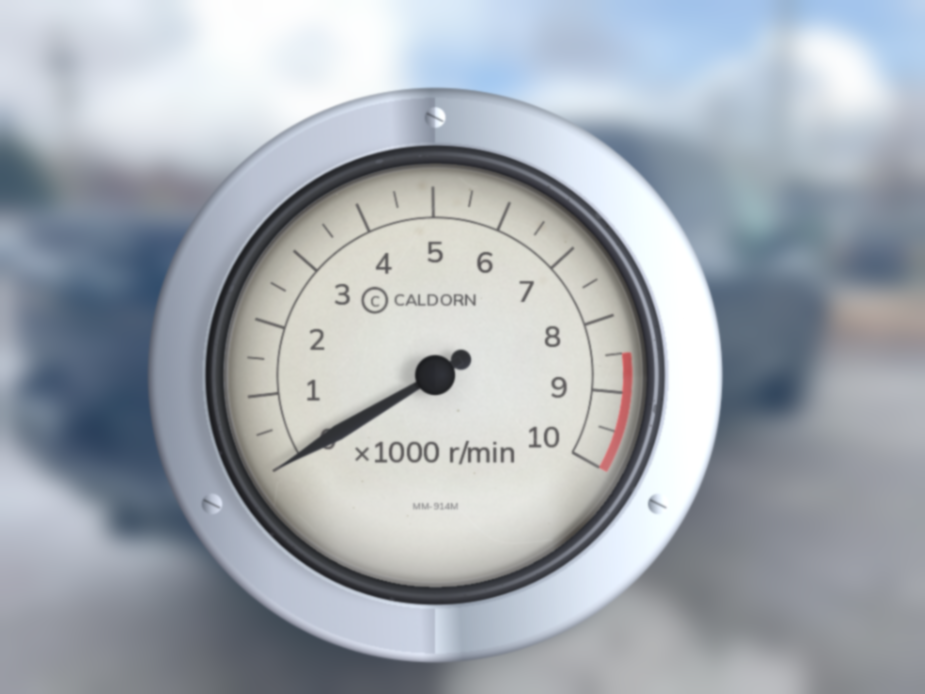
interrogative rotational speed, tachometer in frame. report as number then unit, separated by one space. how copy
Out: 0 rpm
